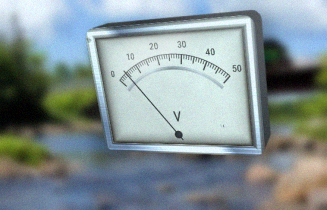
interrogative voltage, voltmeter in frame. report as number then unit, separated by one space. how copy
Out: 5 V
